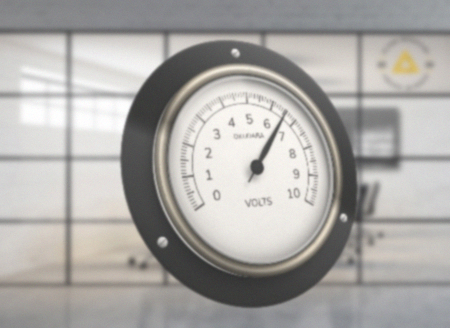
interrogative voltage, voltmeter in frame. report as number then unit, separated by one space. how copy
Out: 6.5 V
